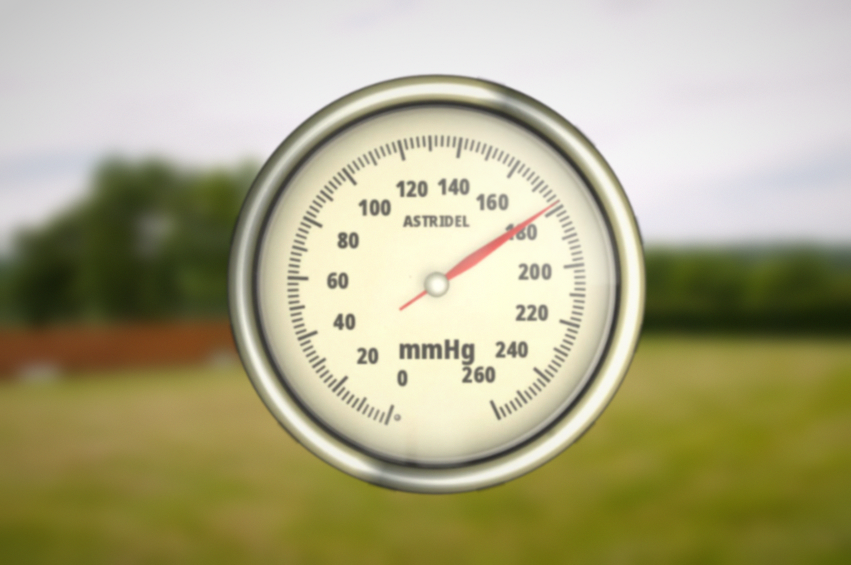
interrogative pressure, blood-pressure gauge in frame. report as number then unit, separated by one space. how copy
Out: 178 mmHg
